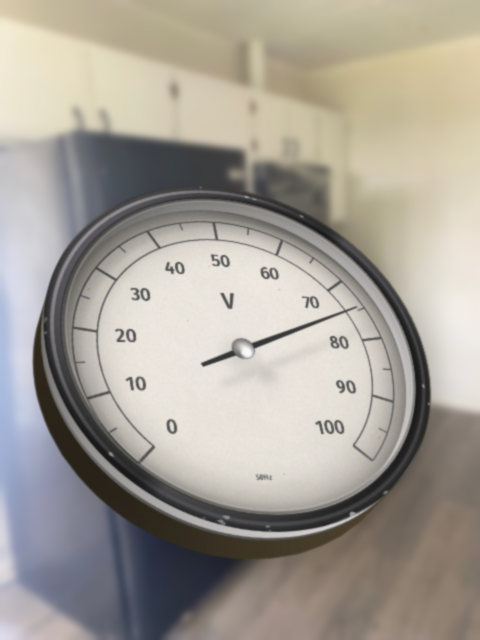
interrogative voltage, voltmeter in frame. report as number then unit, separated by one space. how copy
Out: 75 V
